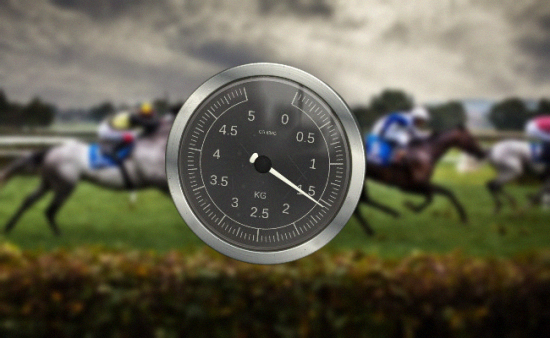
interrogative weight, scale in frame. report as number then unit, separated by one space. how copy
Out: 1.55 kg
